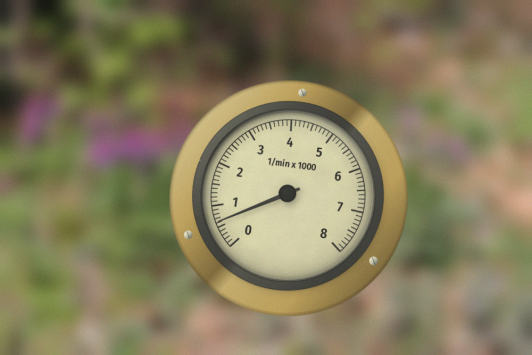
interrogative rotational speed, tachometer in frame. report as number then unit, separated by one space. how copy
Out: 600 rpm
